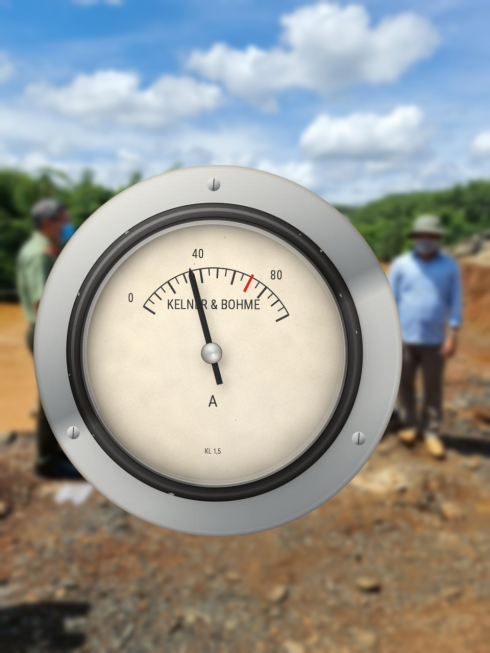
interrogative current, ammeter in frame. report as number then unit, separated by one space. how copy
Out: 35 A
